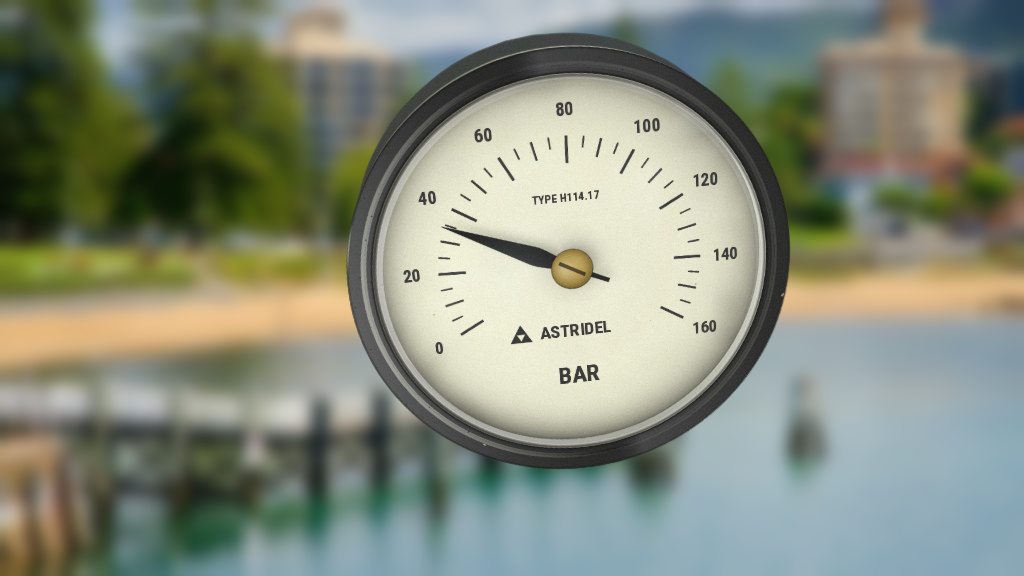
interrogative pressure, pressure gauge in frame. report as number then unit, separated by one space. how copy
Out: 35 bar
